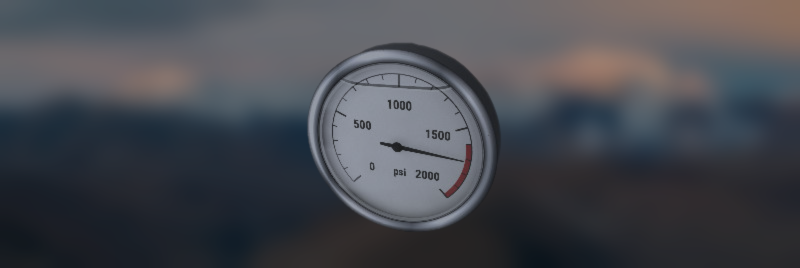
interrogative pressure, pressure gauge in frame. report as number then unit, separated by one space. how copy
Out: 1700 psi
